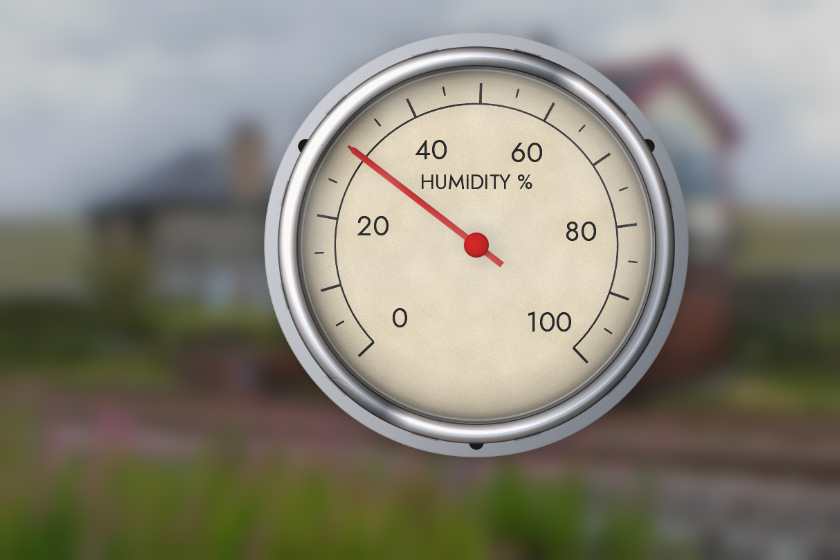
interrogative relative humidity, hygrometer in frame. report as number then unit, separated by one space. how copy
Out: 30 %
